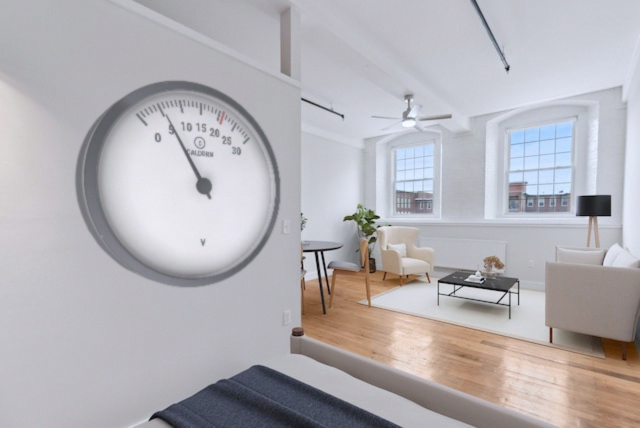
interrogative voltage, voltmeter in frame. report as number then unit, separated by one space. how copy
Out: 5 V
